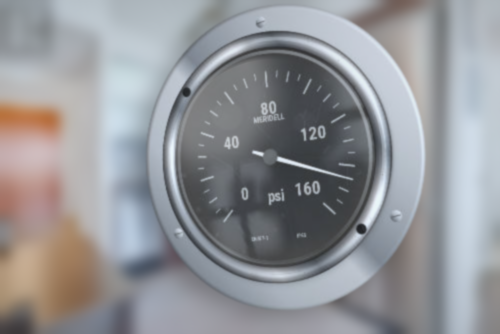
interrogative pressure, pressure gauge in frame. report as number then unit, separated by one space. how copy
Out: 145 psi
